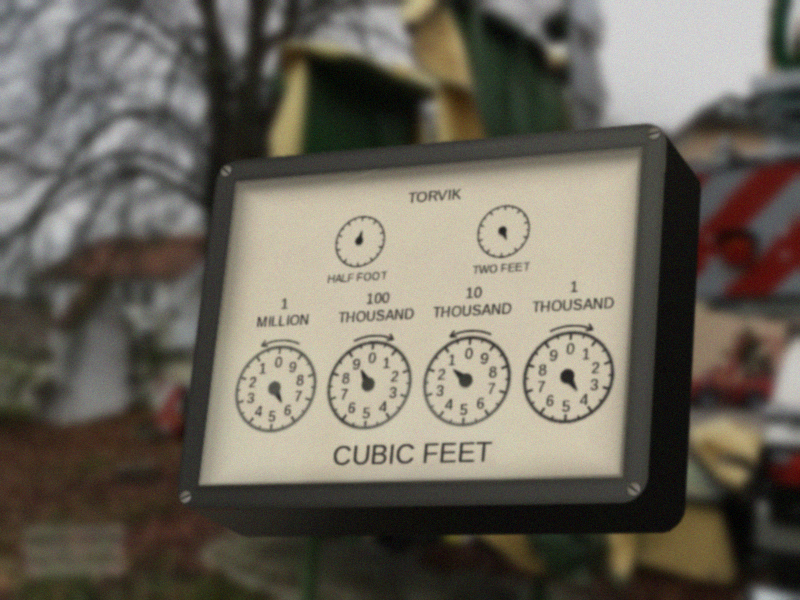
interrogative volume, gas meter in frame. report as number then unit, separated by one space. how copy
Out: 591400 ft³
